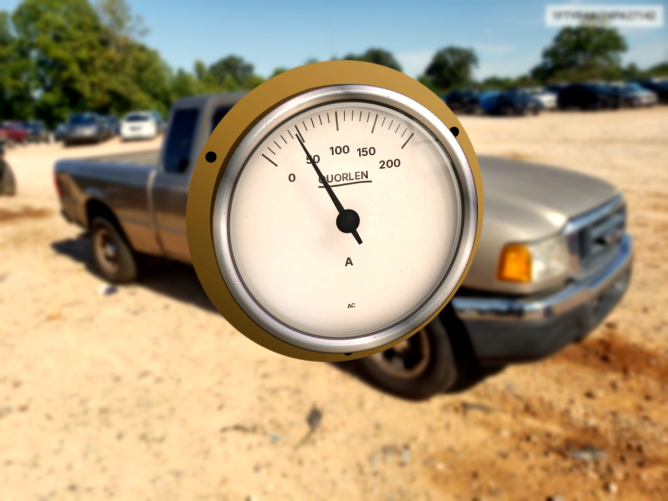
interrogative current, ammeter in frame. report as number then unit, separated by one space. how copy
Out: 45 A
